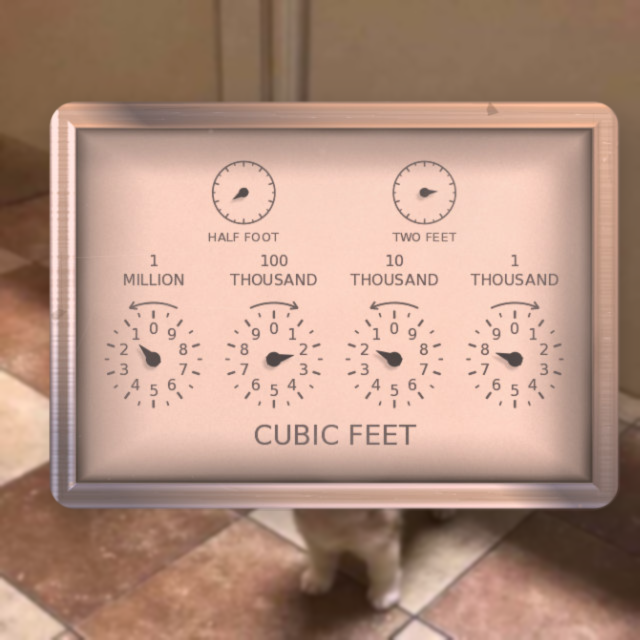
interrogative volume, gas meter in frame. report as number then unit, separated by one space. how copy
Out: 121800 ft³
